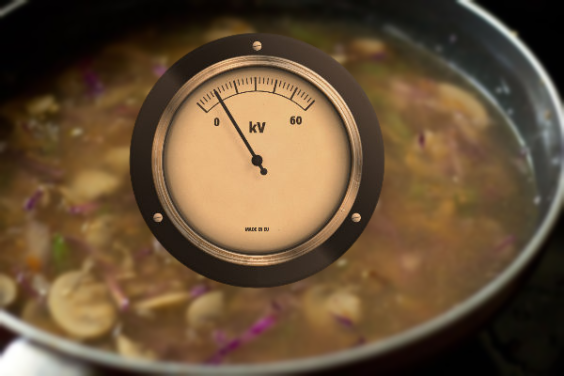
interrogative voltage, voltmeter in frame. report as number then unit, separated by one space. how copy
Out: 10 kV
